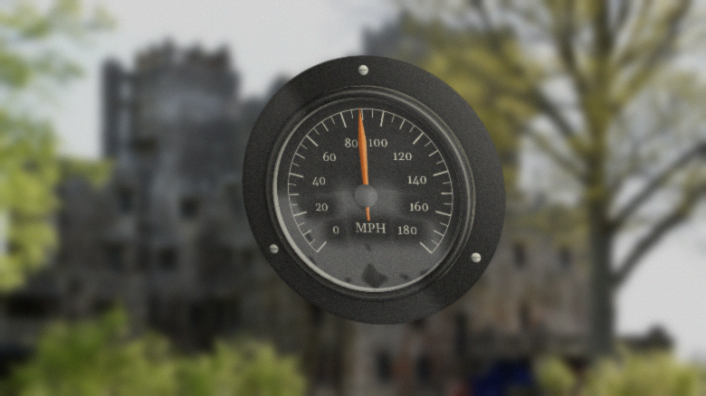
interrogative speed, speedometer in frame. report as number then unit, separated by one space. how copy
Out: 90 mph
